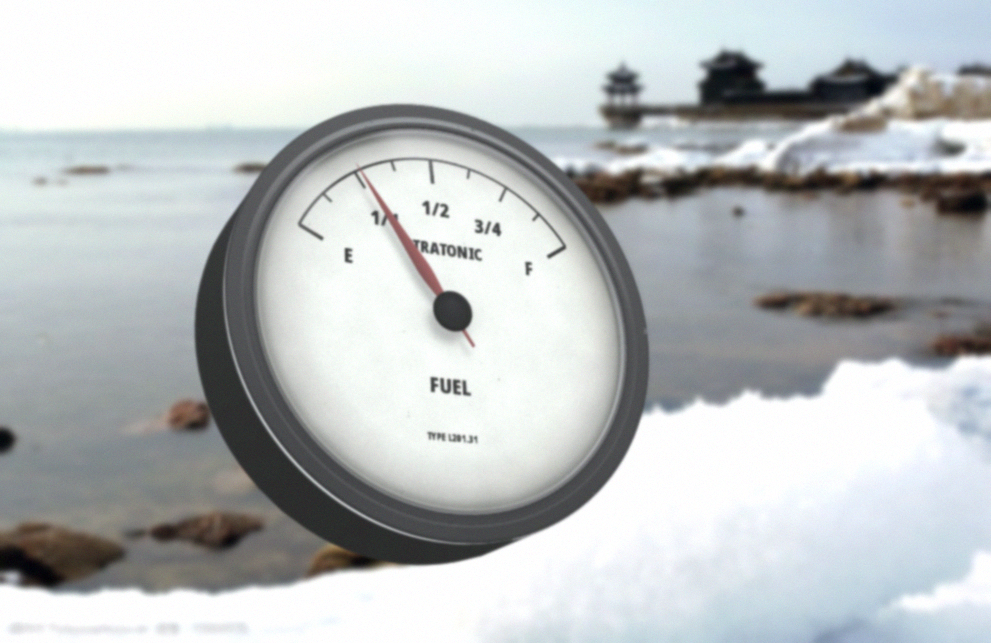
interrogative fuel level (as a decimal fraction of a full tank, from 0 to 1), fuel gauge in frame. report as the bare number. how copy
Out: 0.25
